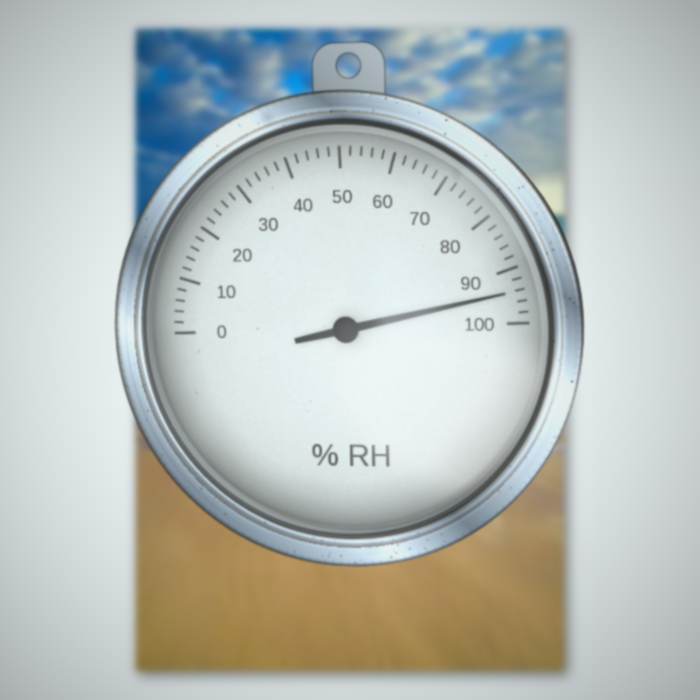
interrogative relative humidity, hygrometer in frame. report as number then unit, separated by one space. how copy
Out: 94 %
